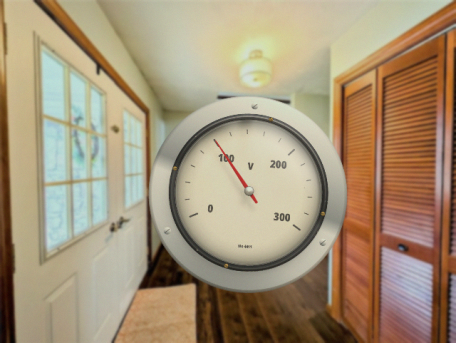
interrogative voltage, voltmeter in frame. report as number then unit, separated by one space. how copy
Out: 100 V
